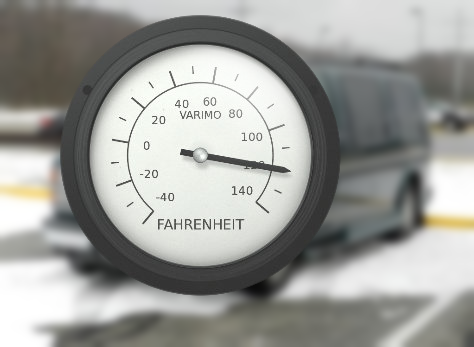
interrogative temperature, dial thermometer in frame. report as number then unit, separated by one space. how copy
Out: 120 °F
